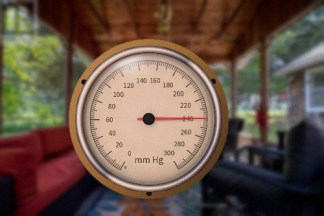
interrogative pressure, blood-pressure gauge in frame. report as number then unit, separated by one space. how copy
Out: 240 mmHg
